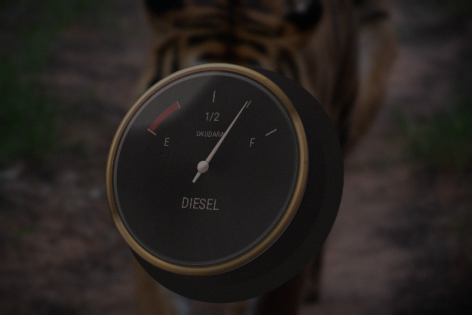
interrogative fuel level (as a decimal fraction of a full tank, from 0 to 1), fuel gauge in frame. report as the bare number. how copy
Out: 0.75
